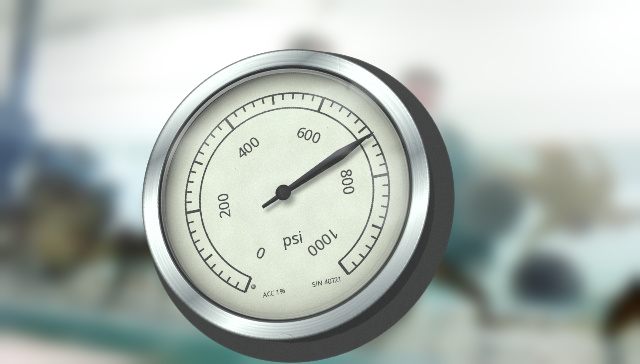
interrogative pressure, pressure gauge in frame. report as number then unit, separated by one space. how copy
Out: 720 psi
